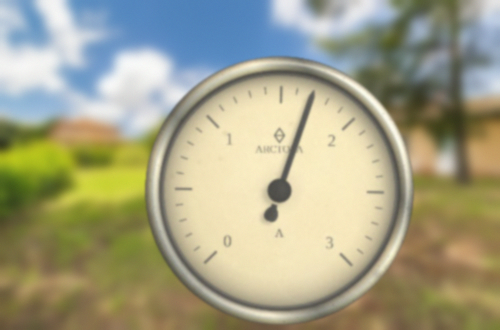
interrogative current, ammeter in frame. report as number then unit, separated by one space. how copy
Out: 1.7 A
